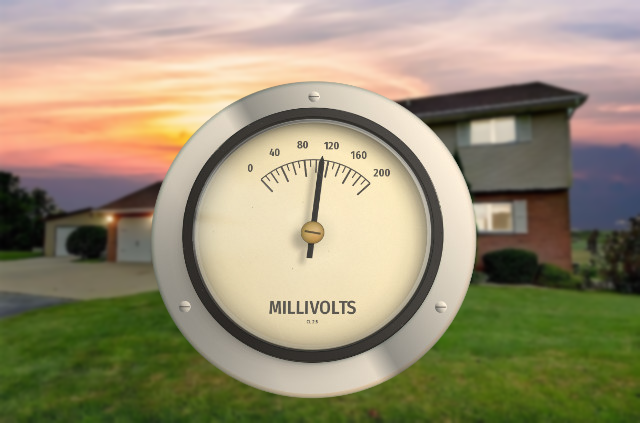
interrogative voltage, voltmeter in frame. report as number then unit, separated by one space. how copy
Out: 110 mV
